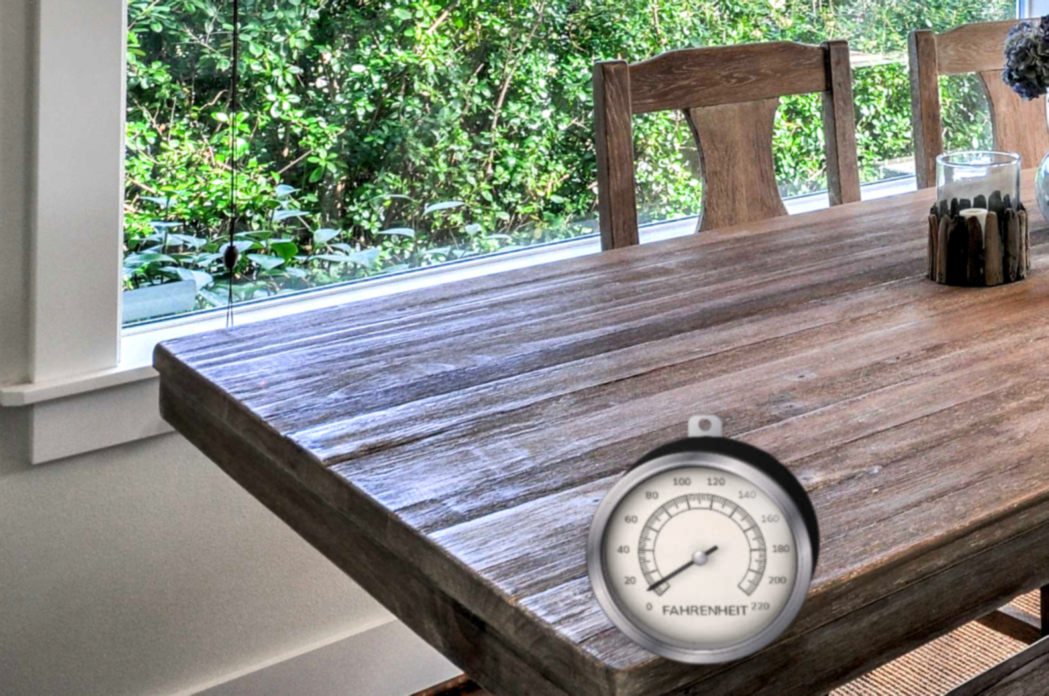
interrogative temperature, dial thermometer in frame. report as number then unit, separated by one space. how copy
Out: 10 °F
